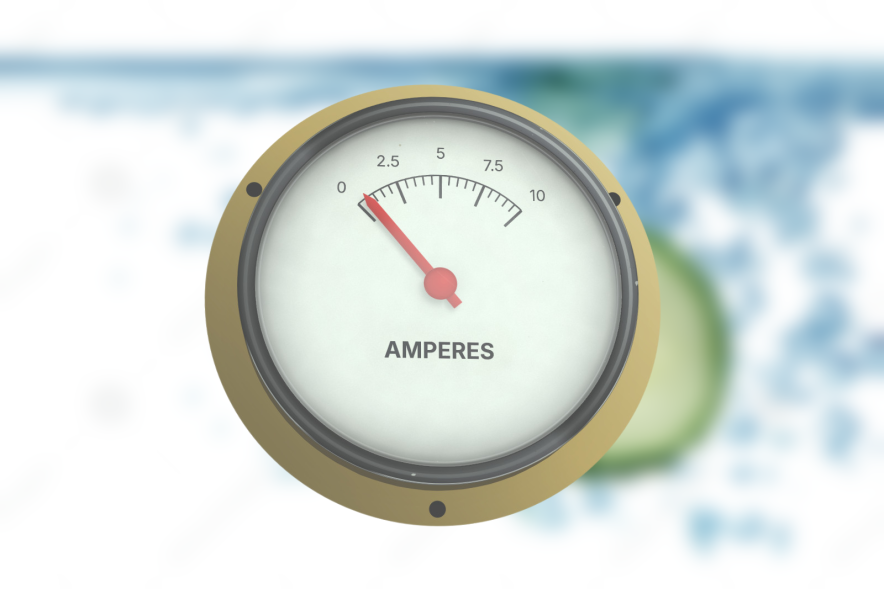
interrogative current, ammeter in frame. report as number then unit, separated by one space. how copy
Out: 0.5 A
